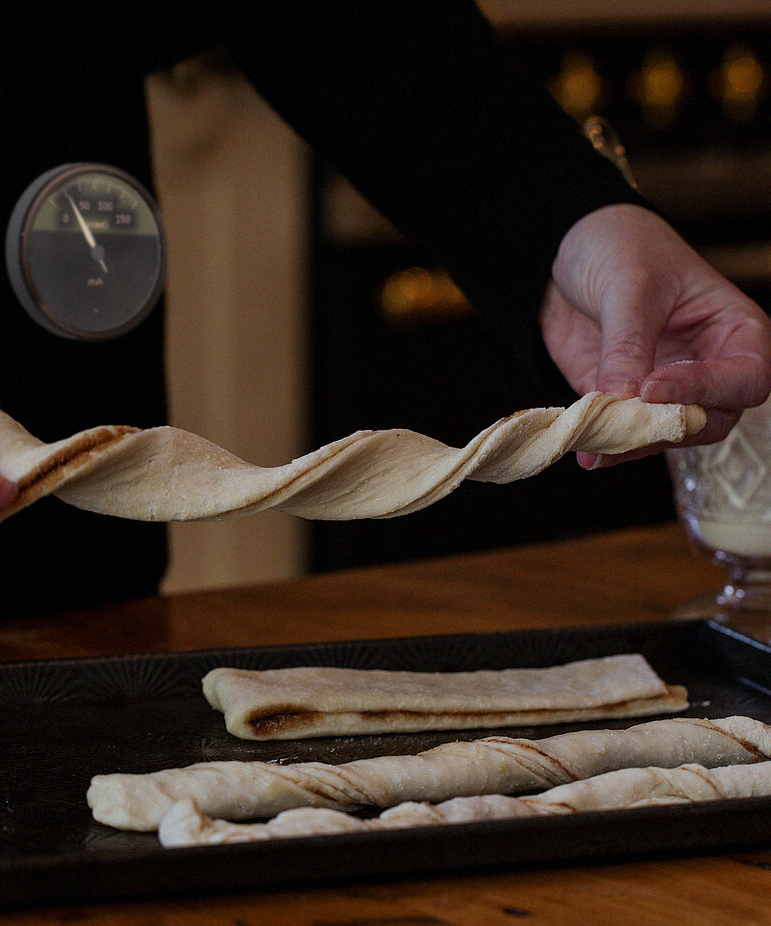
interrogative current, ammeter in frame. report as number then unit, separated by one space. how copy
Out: 25 mA
